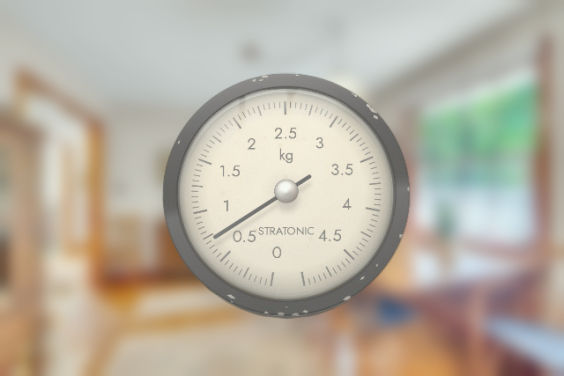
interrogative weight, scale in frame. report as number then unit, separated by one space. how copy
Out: 0.7 kg
